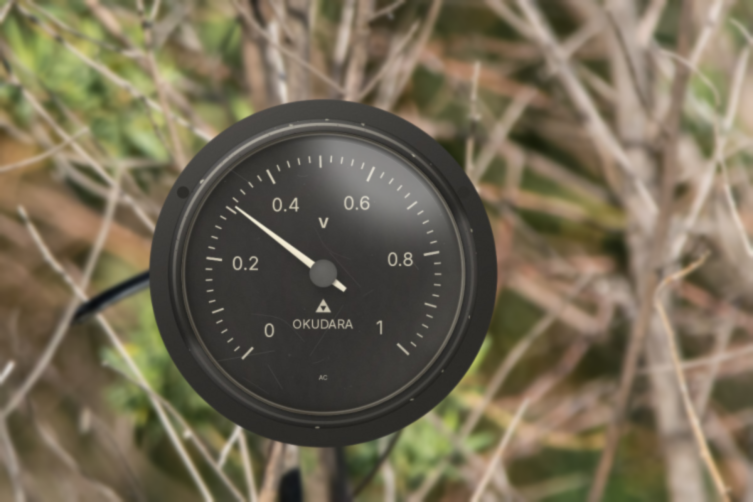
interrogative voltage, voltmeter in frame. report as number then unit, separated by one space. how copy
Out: 0.31 V
